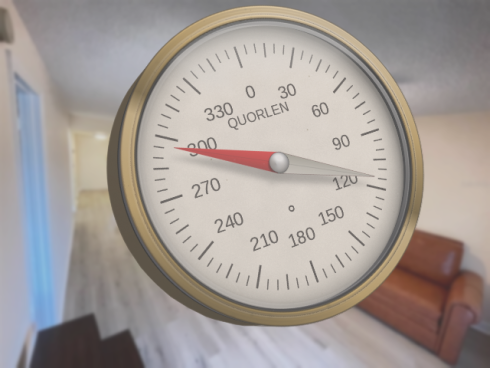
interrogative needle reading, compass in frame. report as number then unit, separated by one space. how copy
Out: 295 °
